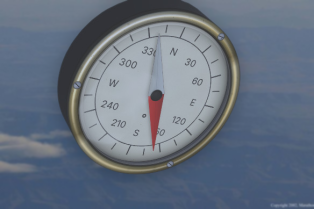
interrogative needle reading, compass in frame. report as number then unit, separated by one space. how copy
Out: 157.5 °
